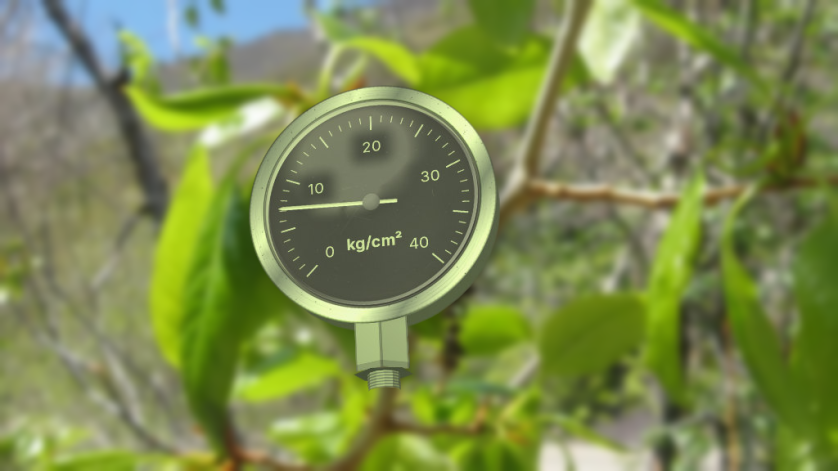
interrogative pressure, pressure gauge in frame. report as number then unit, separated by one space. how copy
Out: 7 kg/cm²
